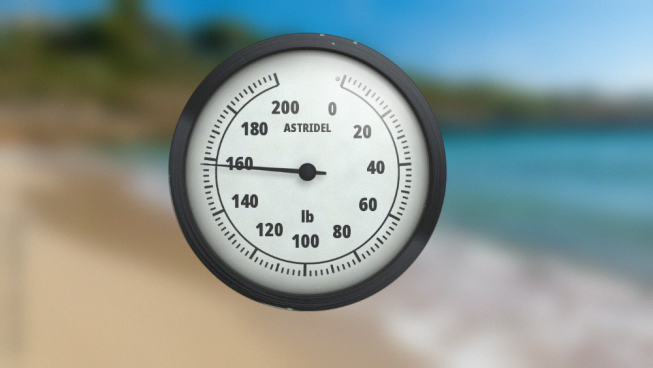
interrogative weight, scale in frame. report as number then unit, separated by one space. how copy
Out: 158 lb
